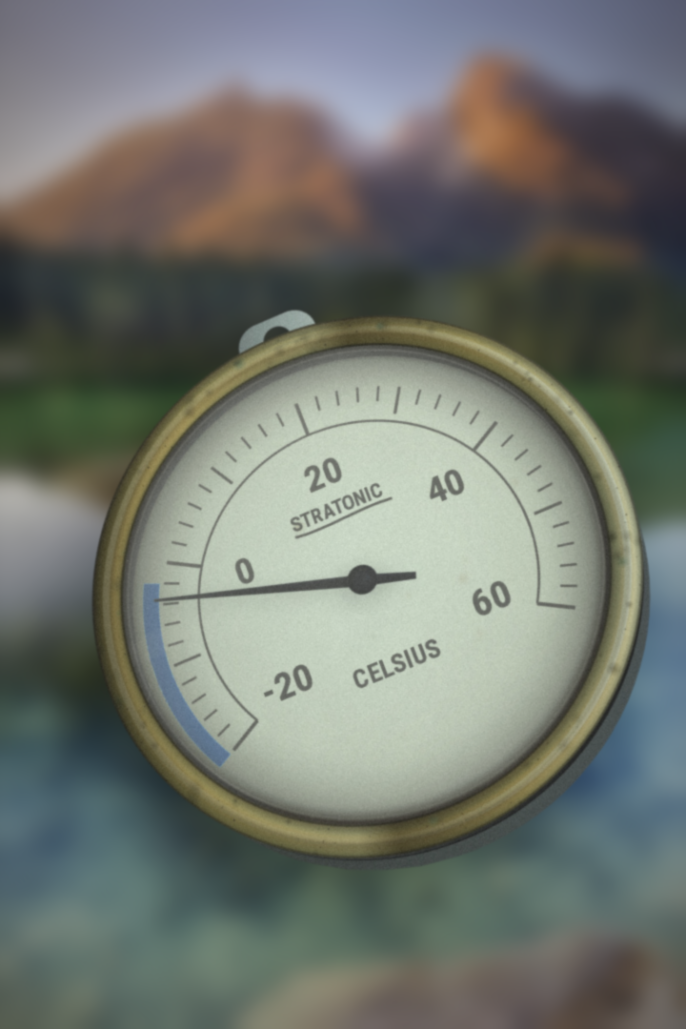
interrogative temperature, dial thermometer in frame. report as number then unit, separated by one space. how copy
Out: -4 °C
